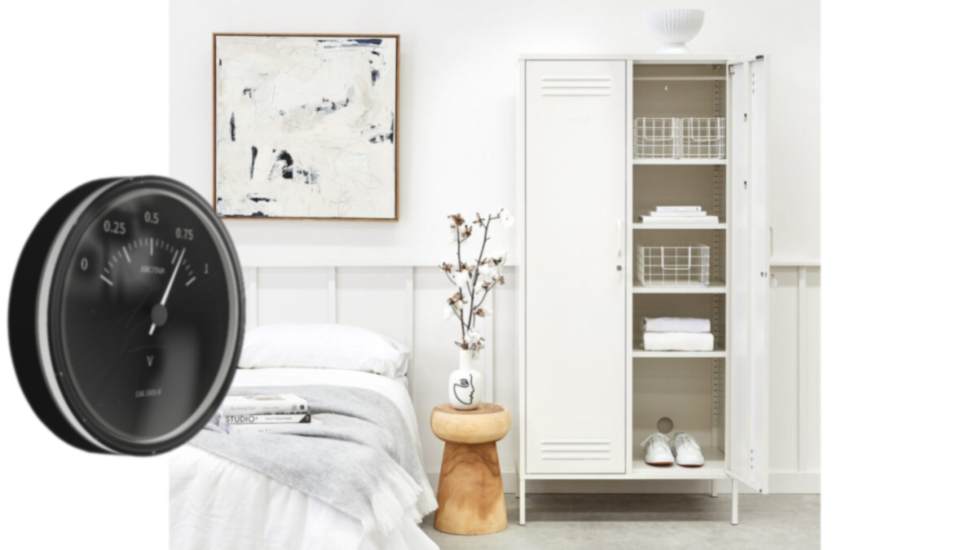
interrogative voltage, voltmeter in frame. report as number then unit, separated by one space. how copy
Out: 0.75 V
